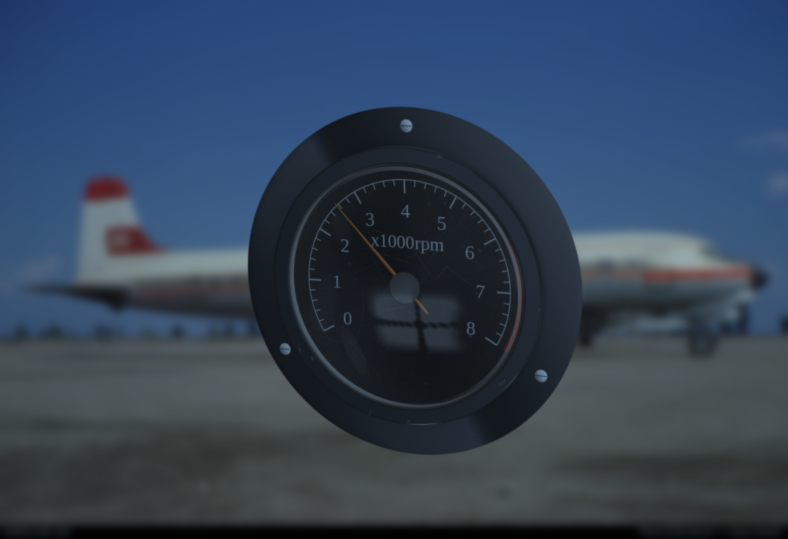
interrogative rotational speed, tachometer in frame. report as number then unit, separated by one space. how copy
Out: 2600 rpm
